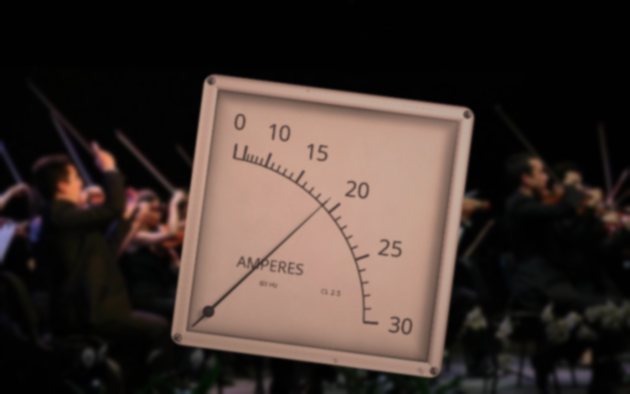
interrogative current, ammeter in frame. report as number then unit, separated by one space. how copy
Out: 19 A
